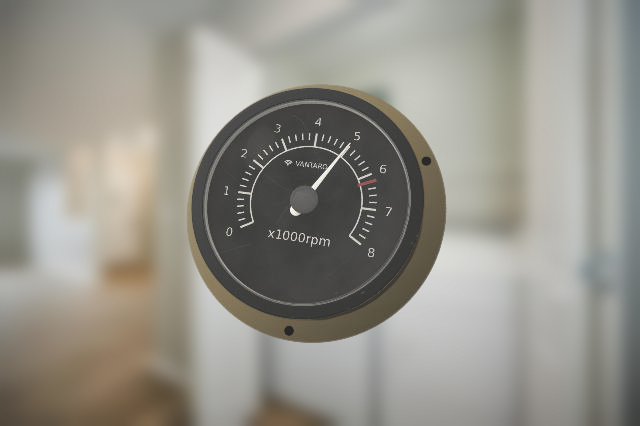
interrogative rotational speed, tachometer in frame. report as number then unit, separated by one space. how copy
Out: 5000 rpm
